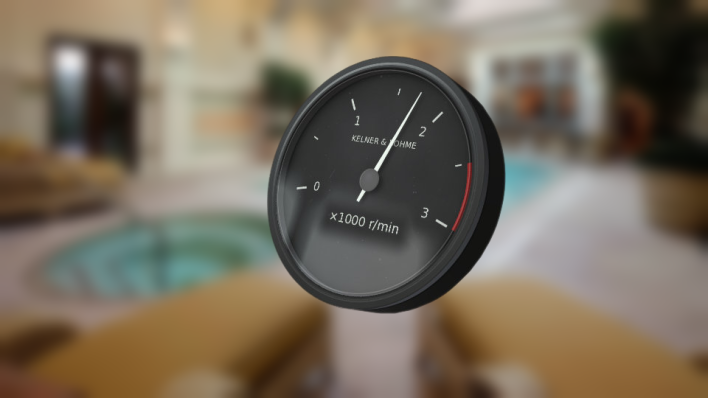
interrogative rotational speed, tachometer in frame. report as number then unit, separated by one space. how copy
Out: 1750 rpm
